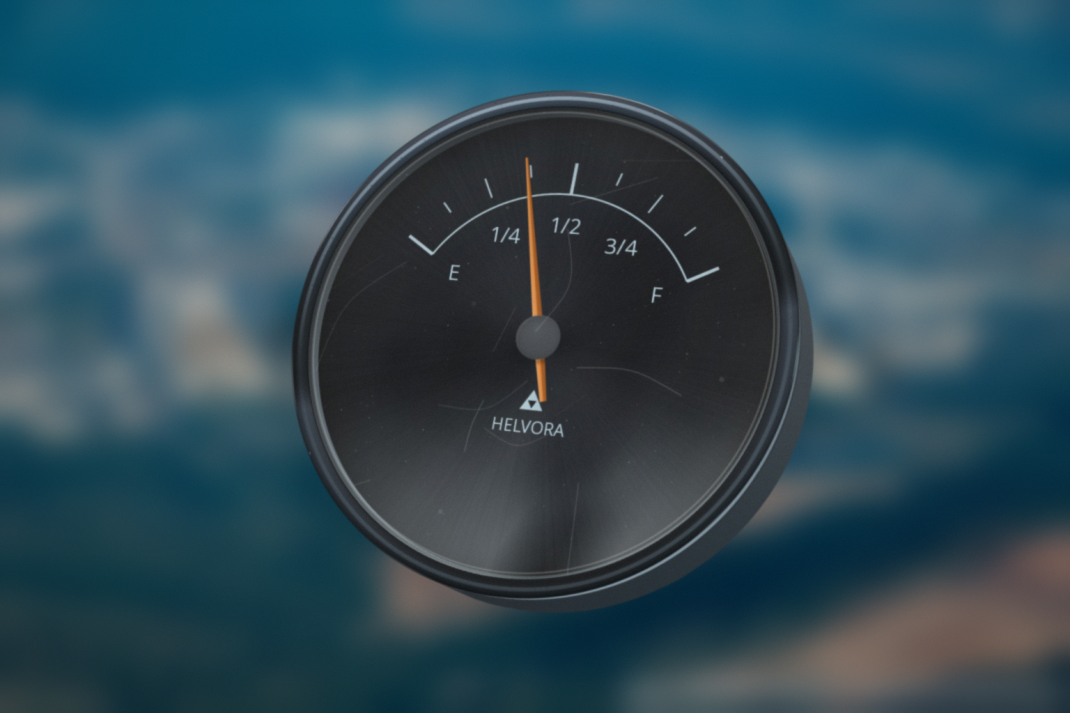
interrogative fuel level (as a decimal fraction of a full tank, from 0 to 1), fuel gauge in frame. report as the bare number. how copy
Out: 0.375
